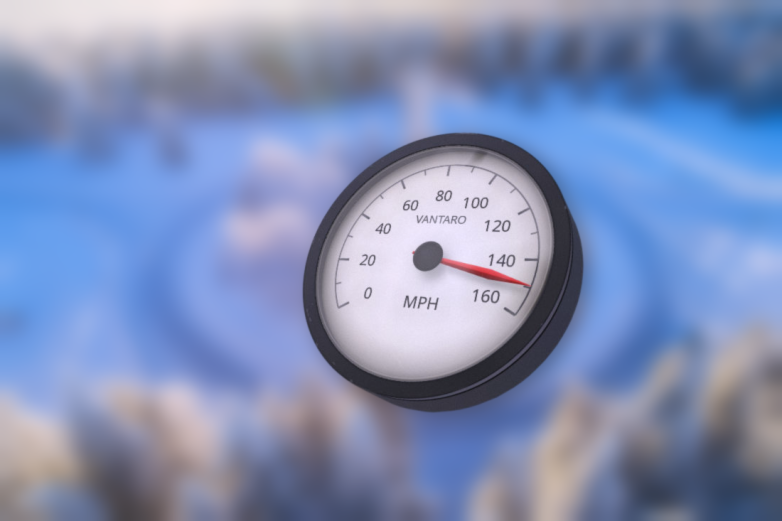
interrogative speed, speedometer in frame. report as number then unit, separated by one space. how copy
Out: 150 mph
